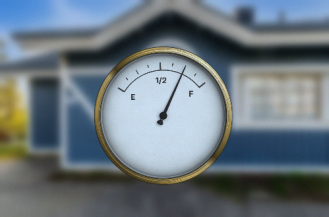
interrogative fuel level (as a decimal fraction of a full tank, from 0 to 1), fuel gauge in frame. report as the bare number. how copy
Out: 0.75
